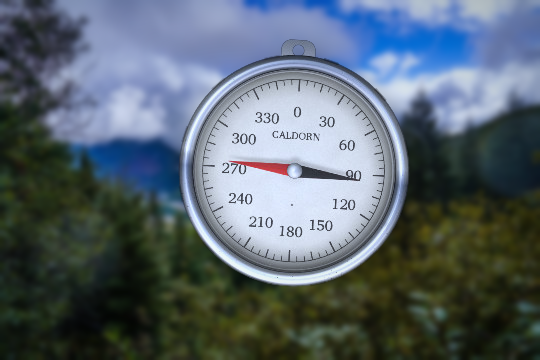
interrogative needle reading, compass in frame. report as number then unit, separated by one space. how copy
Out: 275 °
